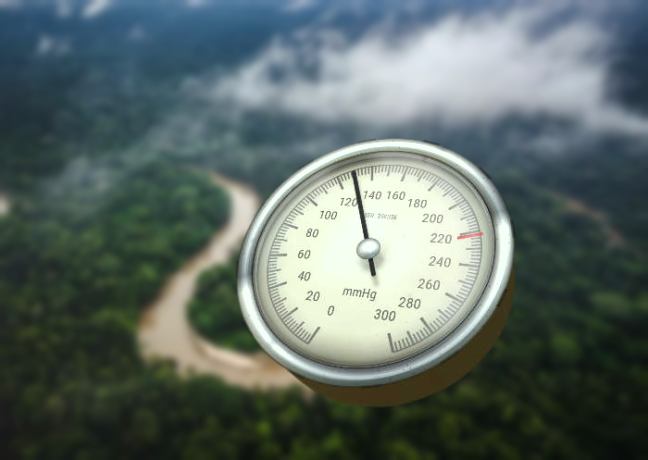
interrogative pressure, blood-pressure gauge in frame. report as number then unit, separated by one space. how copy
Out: 130 mmHg
